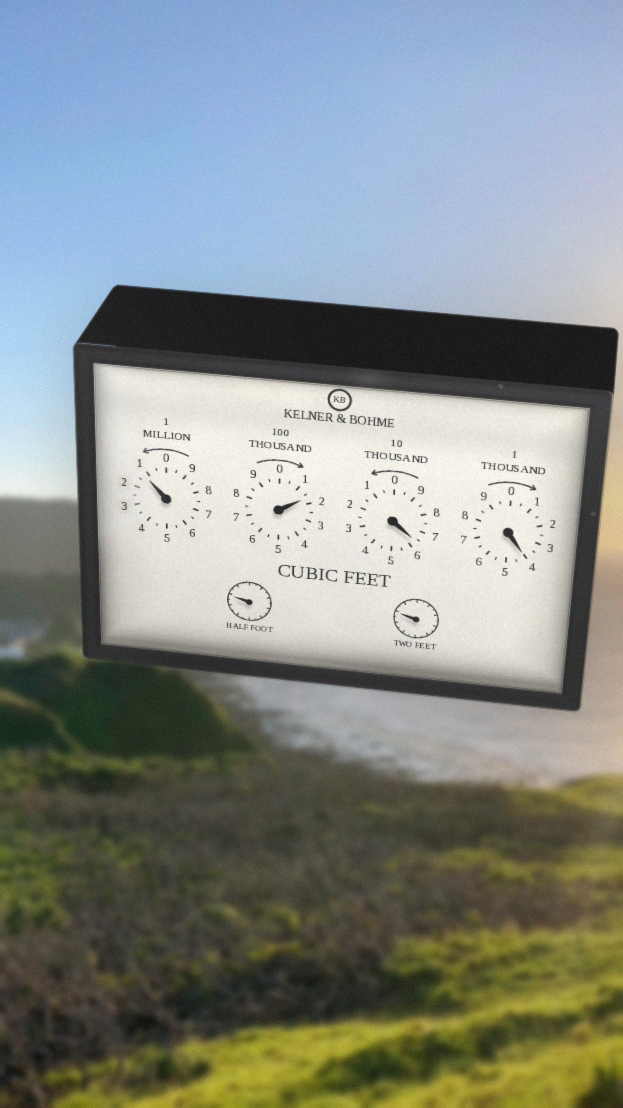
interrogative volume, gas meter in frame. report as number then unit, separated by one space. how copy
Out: 116400 ft³
